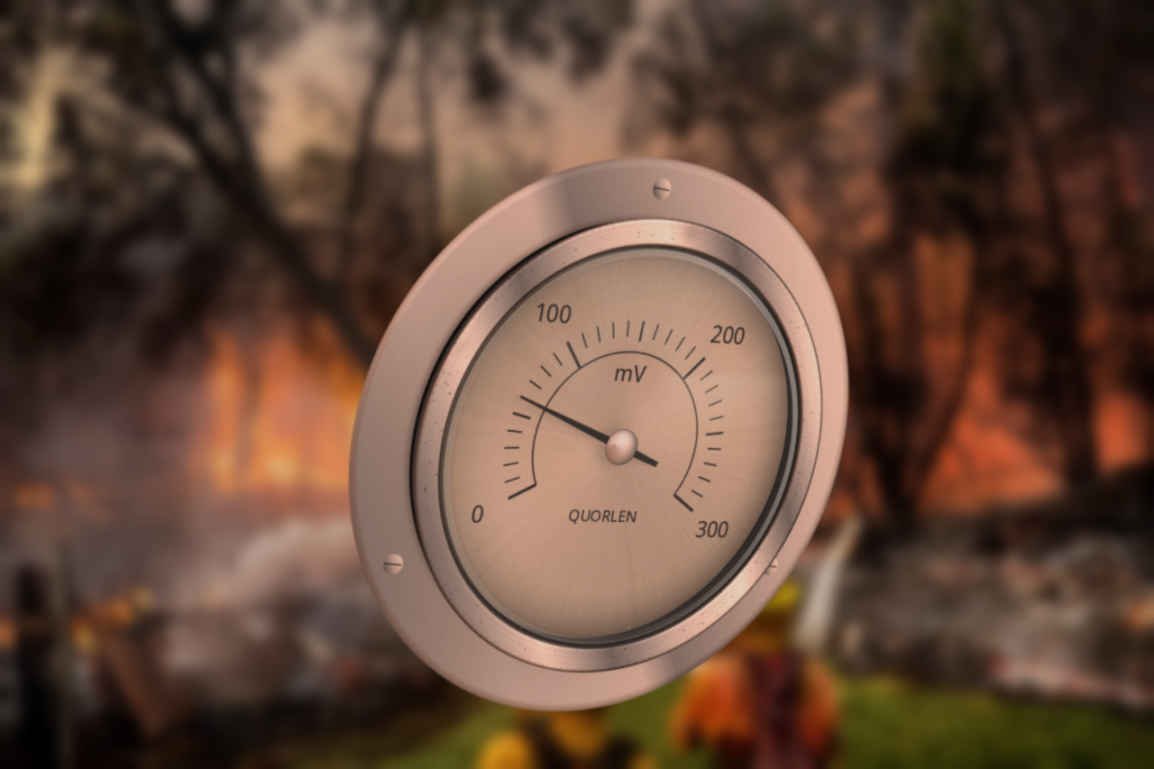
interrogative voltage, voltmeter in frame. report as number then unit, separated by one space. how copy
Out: 60 mV
